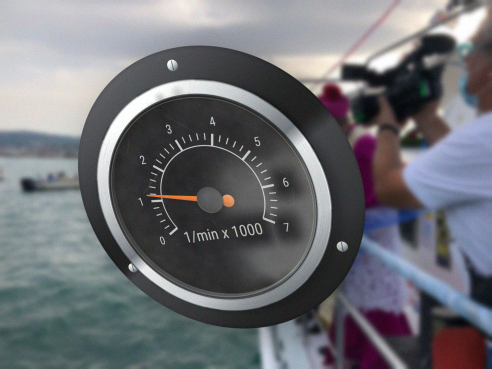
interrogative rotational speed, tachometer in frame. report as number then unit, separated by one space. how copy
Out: 1200 rpm
